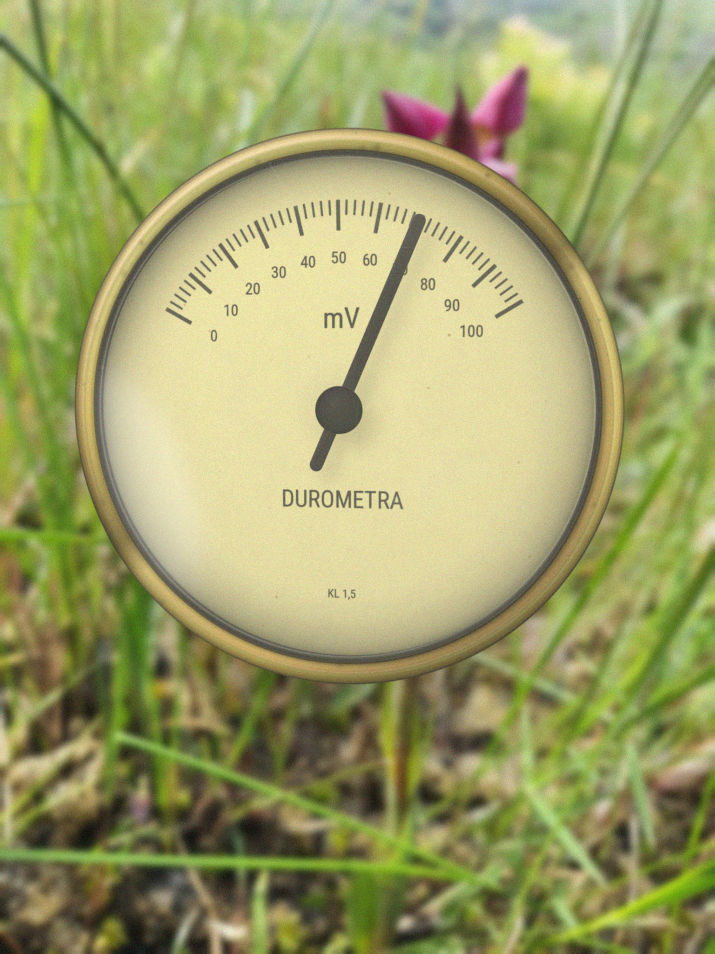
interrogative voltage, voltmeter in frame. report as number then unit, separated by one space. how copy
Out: 70 mV
